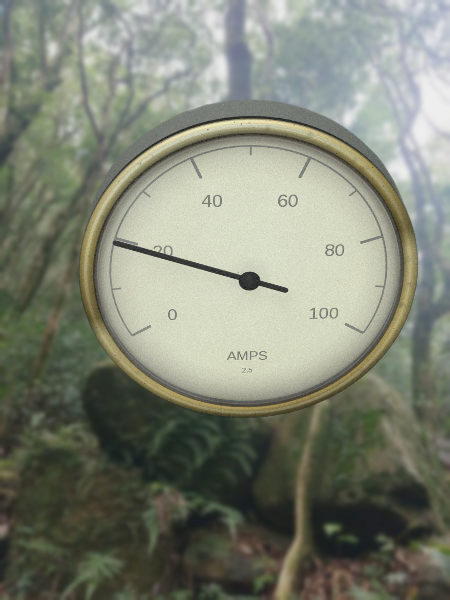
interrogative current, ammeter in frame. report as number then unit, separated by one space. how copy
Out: 20 A
